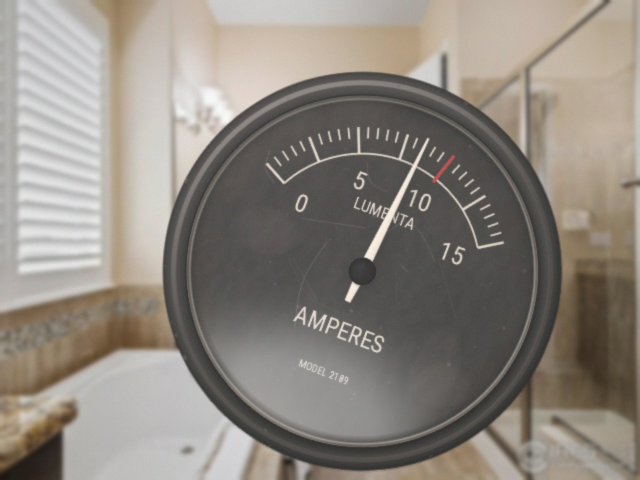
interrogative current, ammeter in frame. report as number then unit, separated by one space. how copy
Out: 8.5 A
